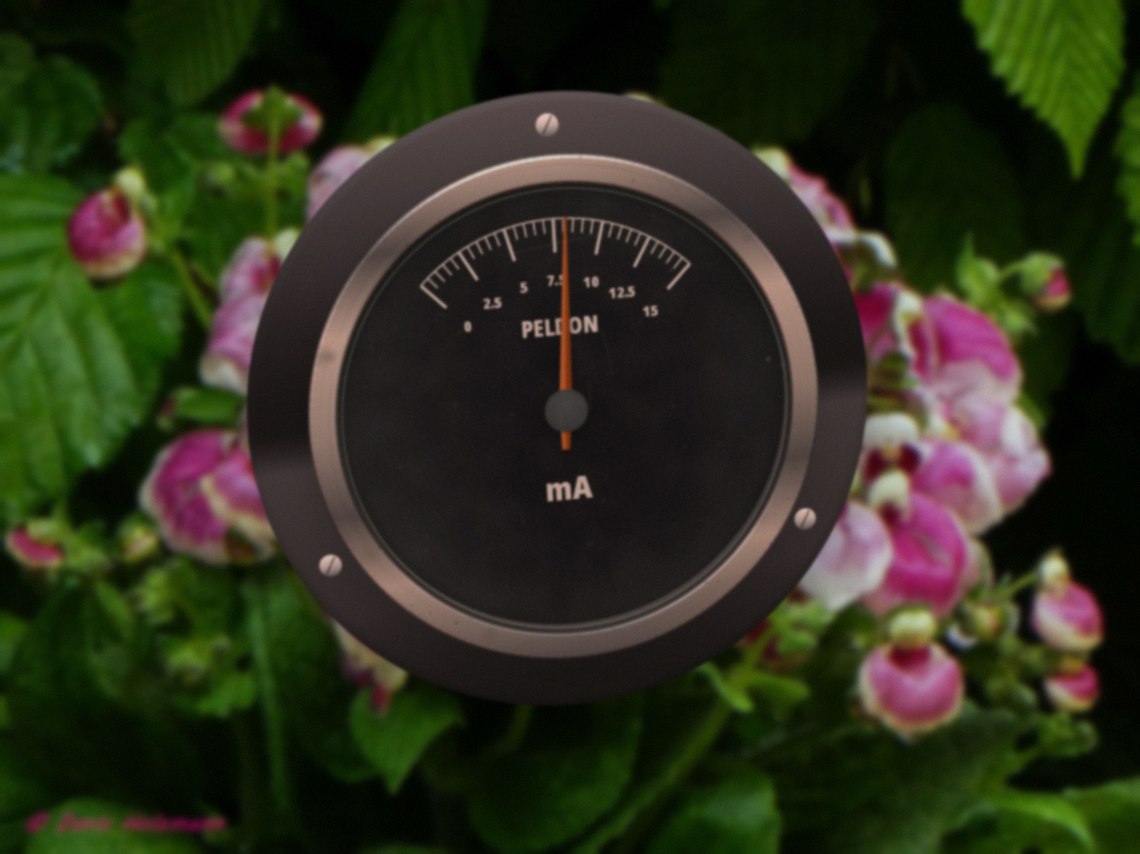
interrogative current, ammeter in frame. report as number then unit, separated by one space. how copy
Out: 8 mA
